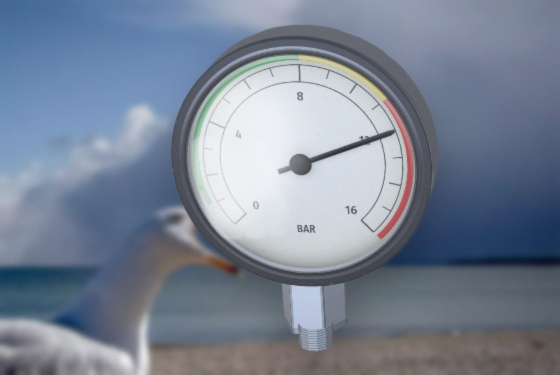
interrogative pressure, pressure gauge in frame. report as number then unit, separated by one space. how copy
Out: 12 bar
